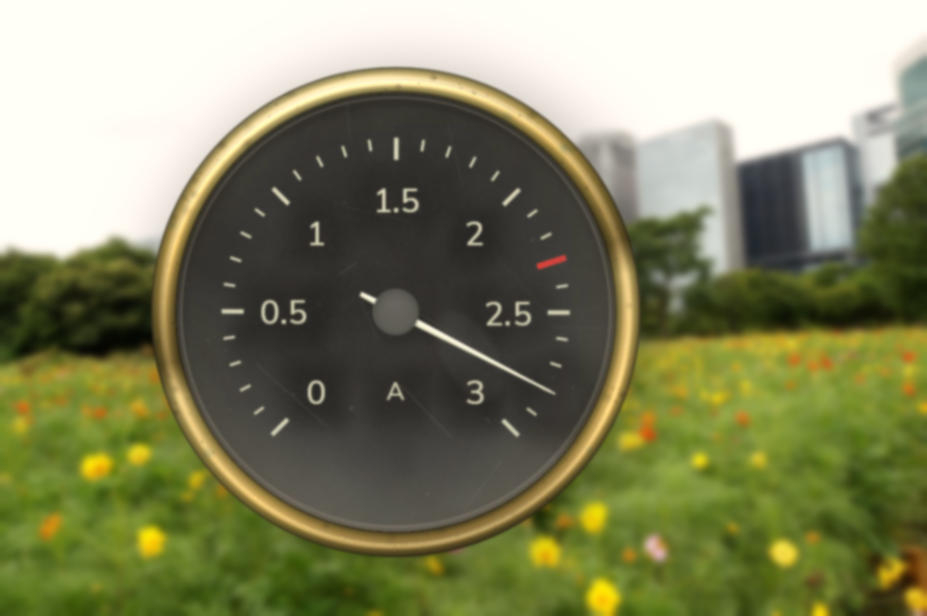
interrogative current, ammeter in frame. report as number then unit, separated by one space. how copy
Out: 2.8 A
